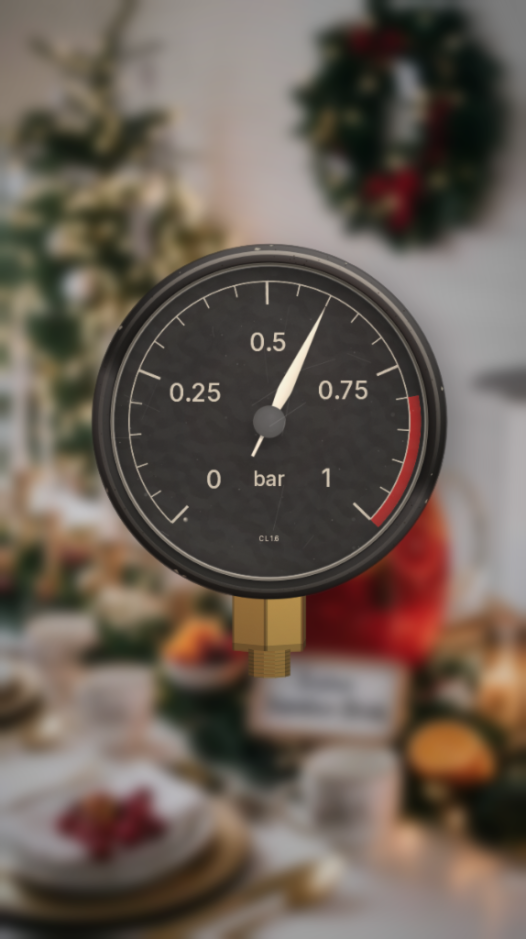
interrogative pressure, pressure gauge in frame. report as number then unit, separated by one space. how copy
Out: 0.6 bar
